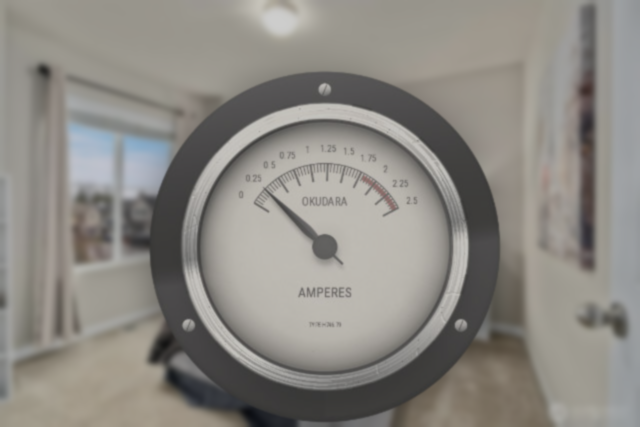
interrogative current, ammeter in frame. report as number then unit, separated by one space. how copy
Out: 0.25 A
